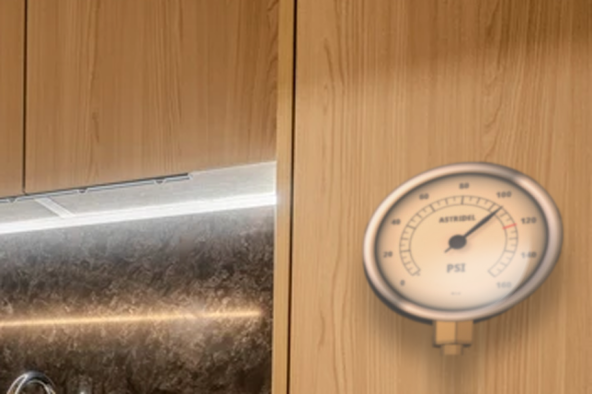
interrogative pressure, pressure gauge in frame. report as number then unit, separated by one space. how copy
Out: 105 psi
